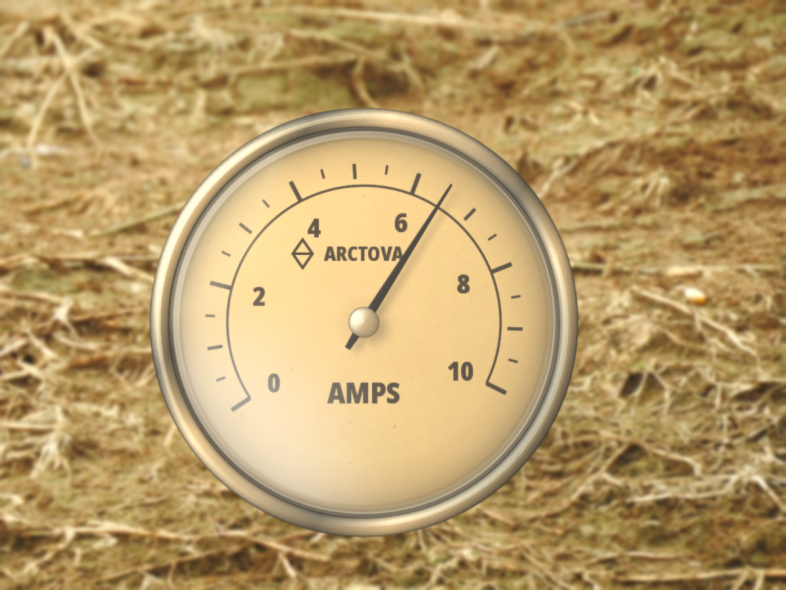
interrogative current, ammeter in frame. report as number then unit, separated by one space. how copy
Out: 6.5 A
